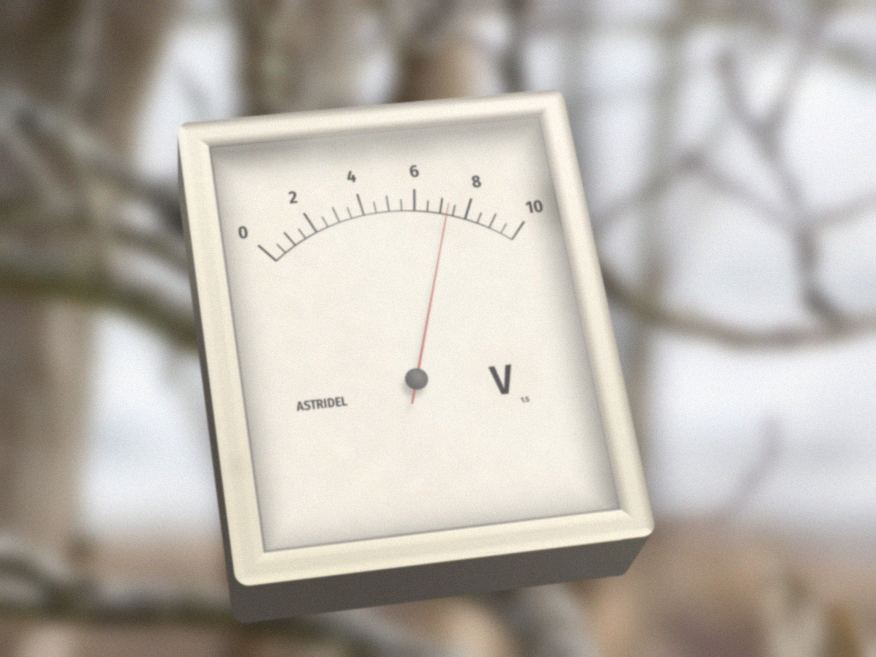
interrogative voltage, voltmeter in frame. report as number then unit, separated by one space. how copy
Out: 7.25 V
